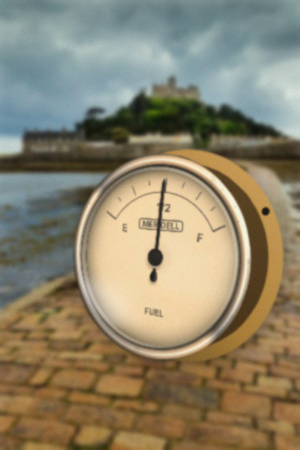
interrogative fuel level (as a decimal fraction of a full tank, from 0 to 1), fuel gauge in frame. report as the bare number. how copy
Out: 0.5
